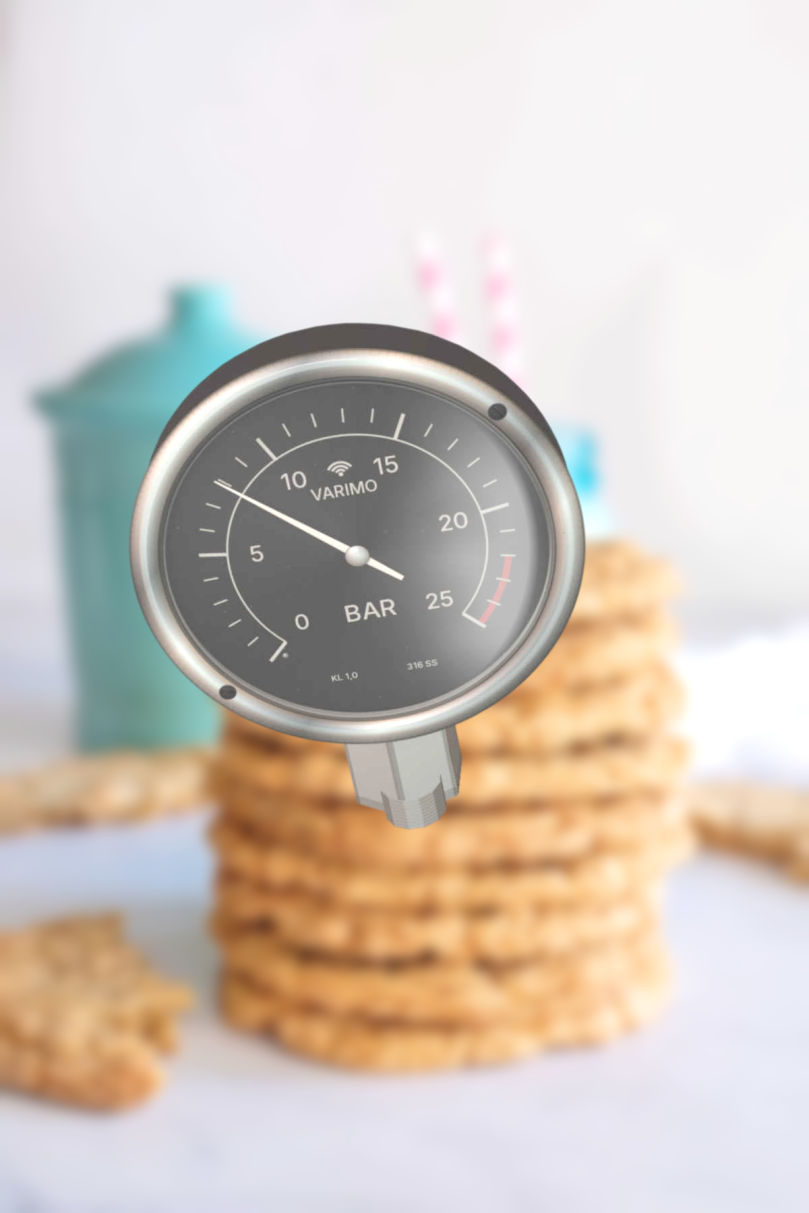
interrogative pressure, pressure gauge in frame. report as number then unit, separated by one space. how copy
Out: 8 bar
